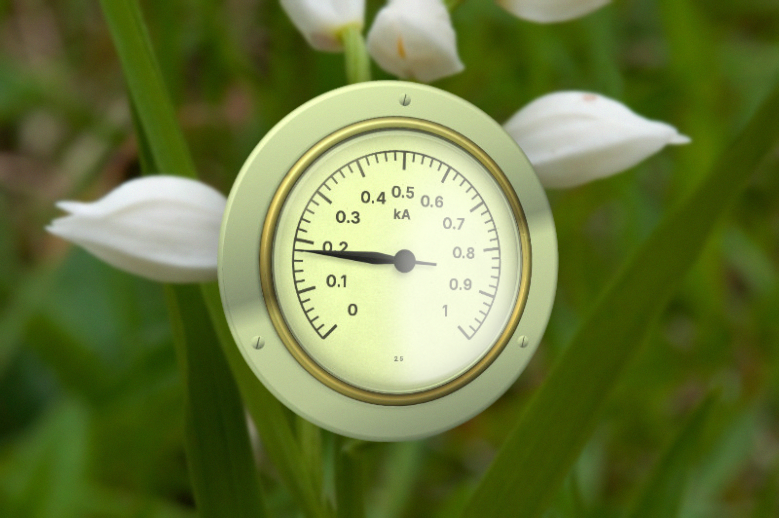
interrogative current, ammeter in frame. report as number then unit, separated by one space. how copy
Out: 0.18 kA
